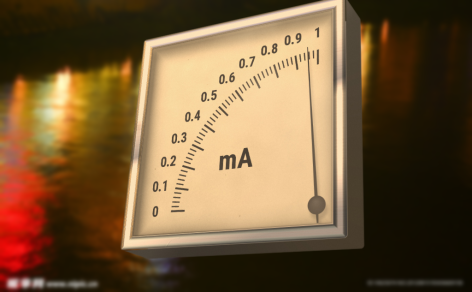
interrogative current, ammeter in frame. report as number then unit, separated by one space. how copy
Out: 0.96 mA
